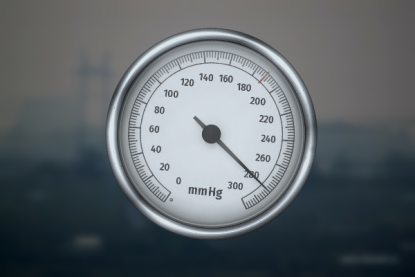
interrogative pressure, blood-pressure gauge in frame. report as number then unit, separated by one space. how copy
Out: 280 mmHg
